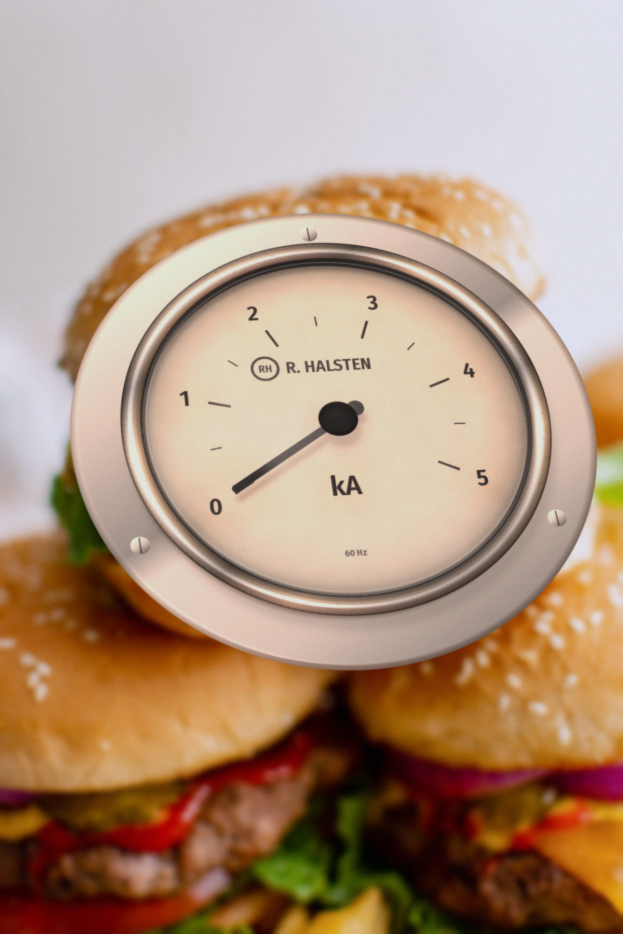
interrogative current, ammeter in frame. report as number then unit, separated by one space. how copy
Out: 0 kA
